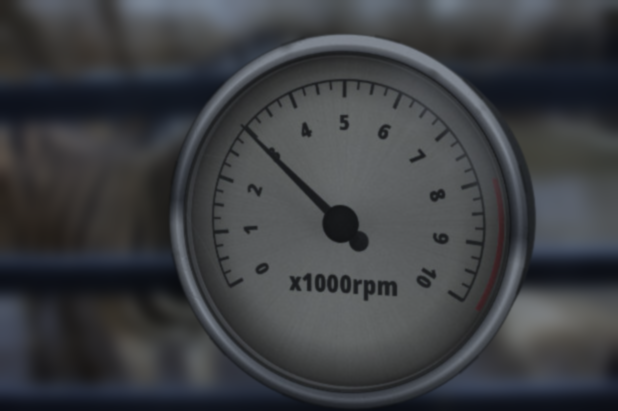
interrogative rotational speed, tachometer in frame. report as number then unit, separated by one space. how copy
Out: 3000 rpm
